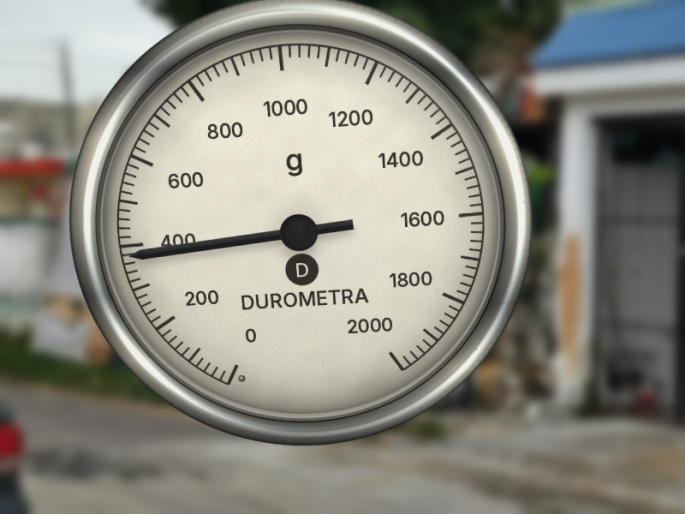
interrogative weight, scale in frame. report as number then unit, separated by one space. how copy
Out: 380 g
